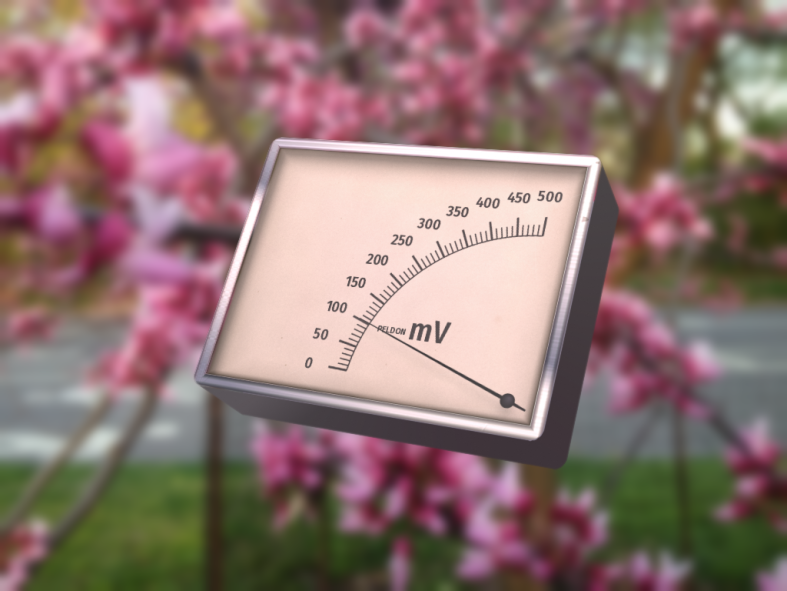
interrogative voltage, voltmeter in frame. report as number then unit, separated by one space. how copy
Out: 100 mV
